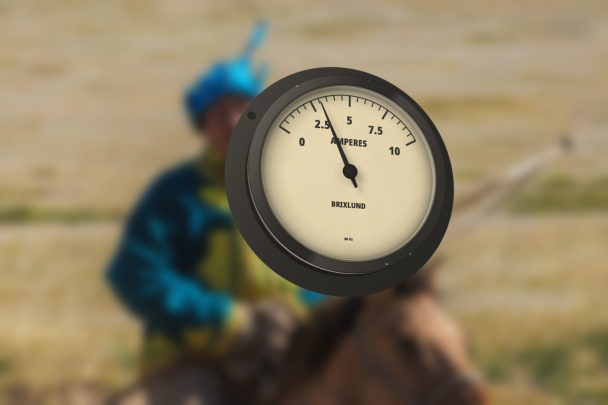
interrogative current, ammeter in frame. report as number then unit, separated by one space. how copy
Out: 3 A
